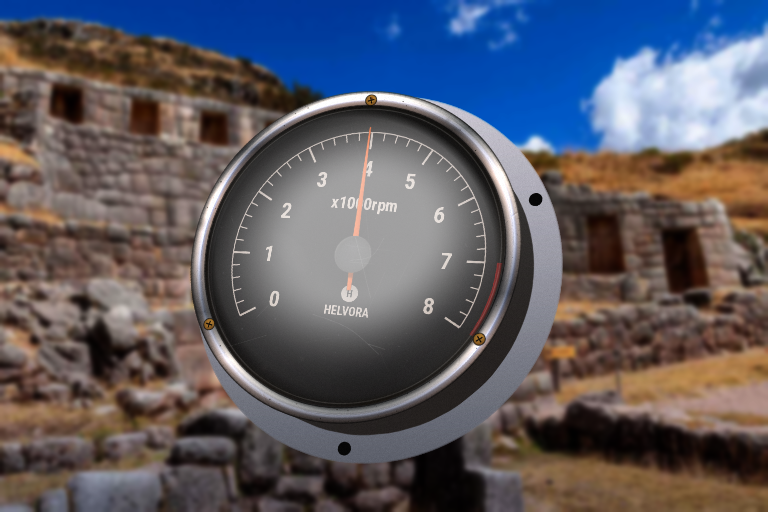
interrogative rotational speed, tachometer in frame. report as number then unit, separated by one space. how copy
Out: 4000 rpm
